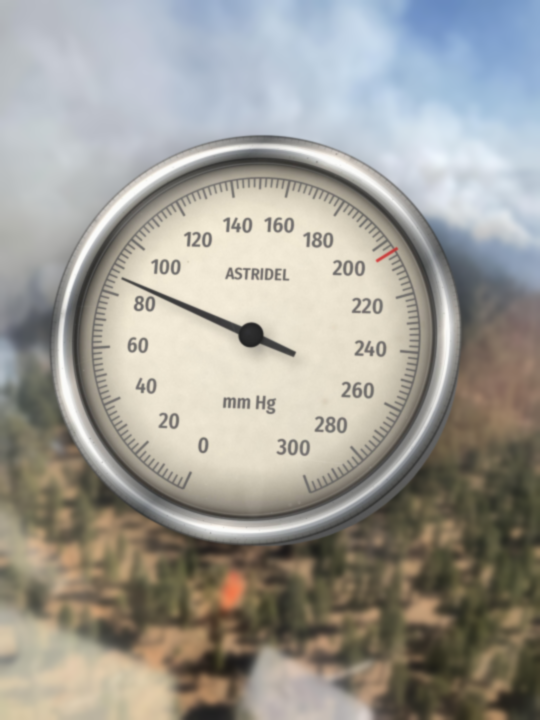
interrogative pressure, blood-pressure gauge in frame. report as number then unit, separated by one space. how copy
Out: 86 mmHg
